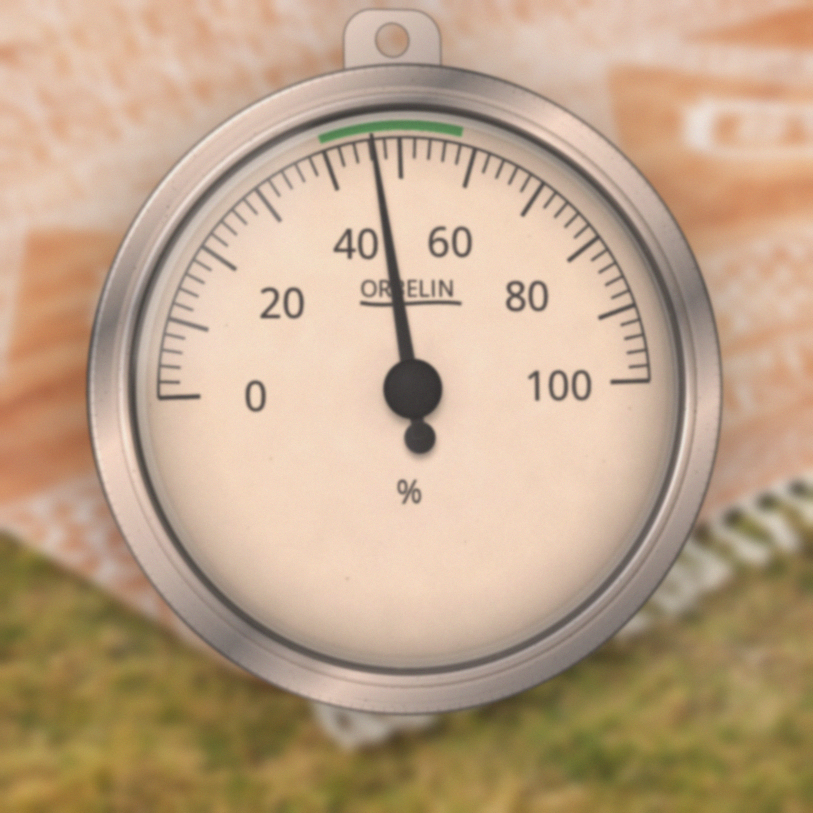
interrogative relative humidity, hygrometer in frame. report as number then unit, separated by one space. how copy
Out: 46 %
